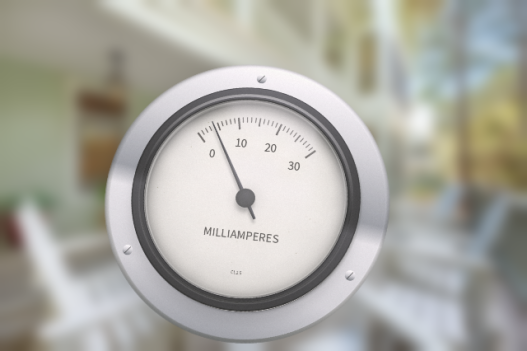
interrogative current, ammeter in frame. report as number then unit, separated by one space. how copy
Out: 4 mA
